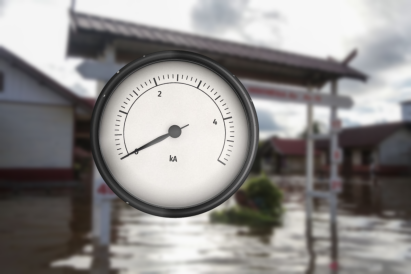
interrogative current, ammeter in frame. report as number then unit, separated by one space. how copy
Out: 0 kA
